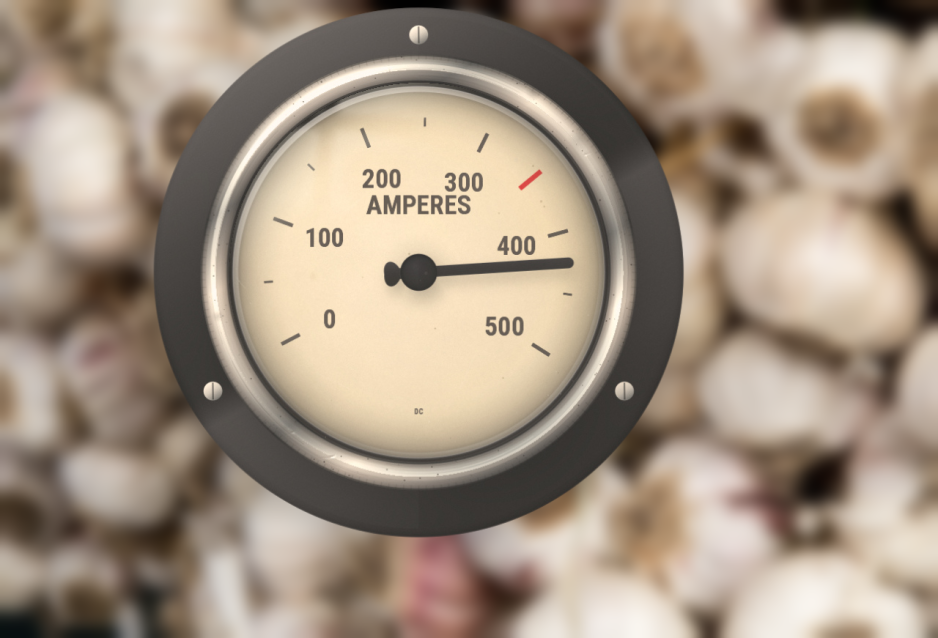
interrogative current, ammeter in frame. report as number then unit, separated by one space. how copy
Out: 425 A
